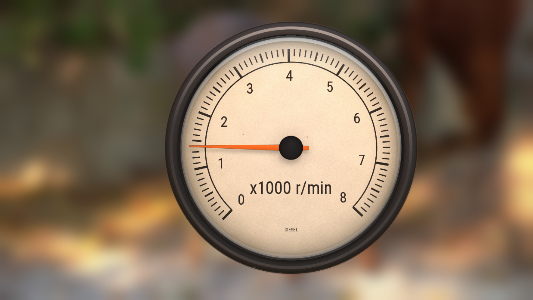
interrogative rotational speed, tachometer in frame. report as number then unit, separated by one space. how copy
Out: 1400 rpm
